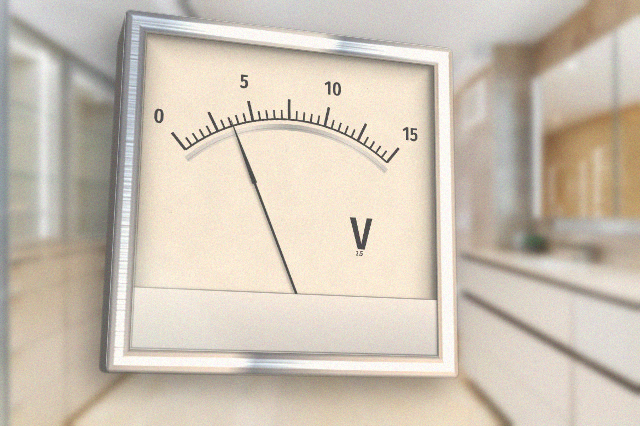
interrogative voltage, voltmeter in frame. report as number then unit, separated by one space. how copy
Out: 3.5 V
